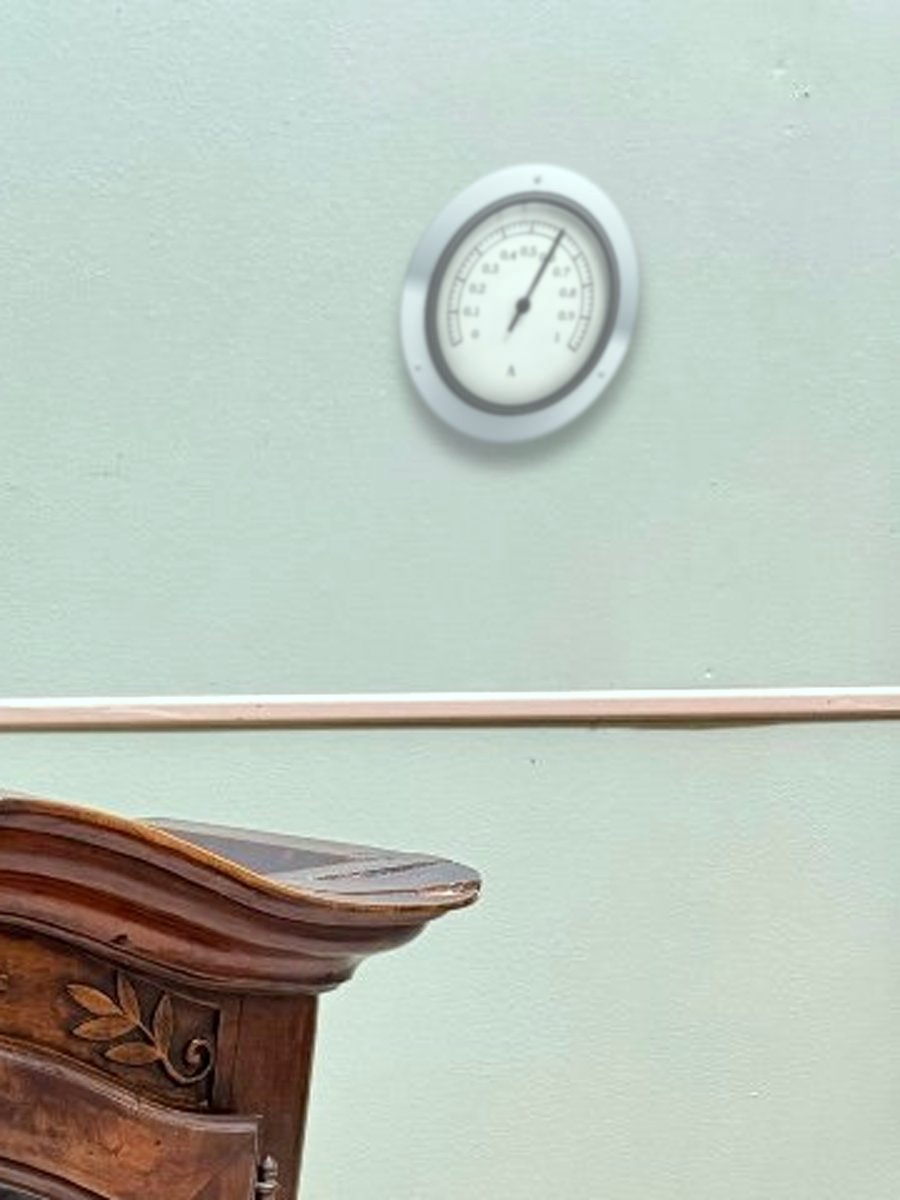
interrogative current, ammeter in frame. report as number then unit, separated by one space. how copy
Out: 0.6 A
